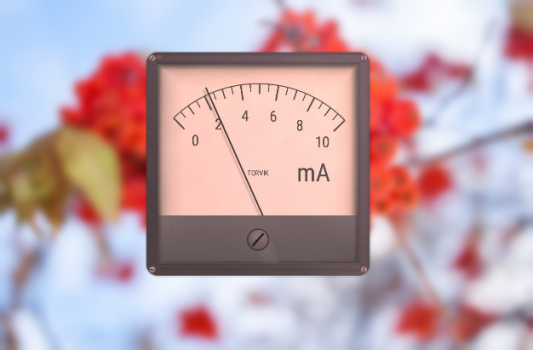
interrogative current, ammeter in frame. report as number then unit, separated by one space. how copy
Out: 2.25 mA
